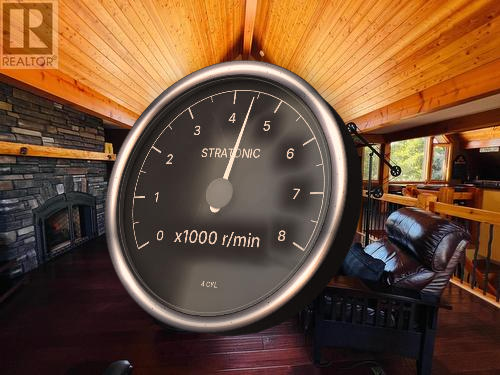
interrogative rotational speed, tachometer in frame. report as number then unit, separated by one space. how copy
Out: 4500 rpm
